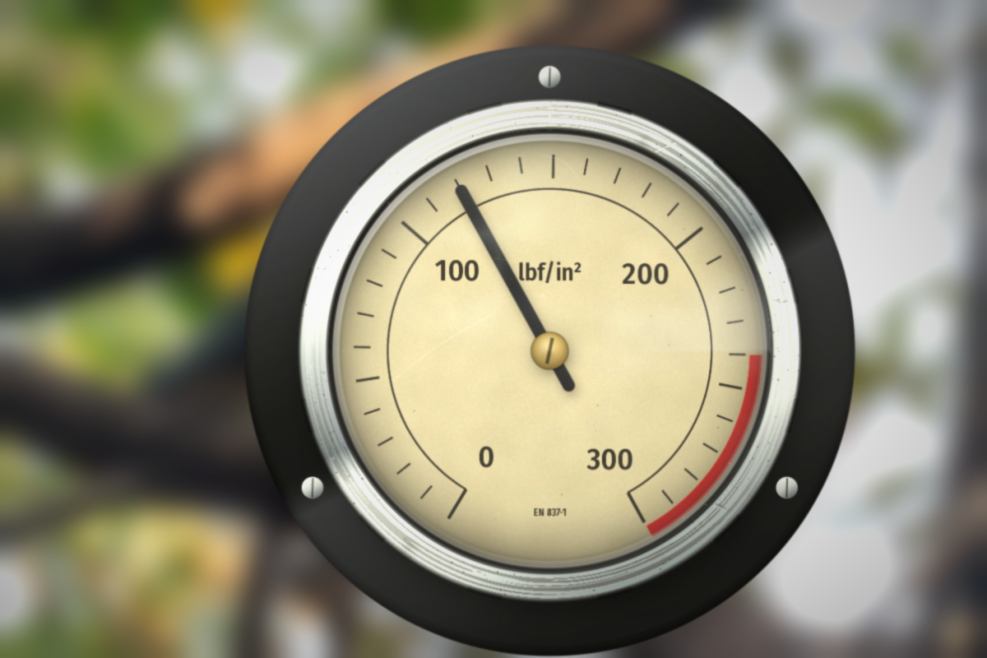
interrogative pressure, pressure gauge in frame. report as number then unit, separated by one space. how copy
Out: 120 psi
